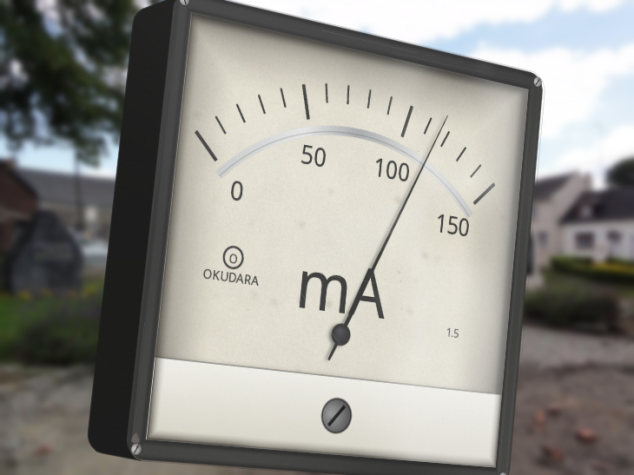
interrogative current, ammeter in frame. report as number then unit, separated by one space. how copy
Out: 115 mA
